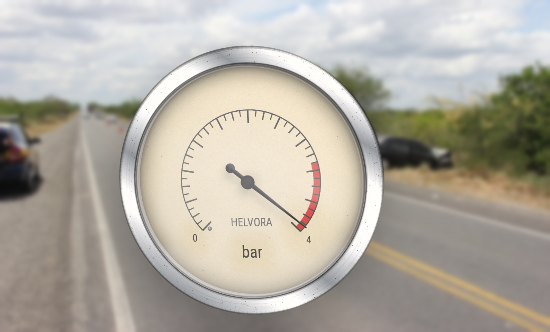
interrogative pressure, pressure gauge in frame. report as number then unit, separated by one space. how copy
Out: 3.9 bar
